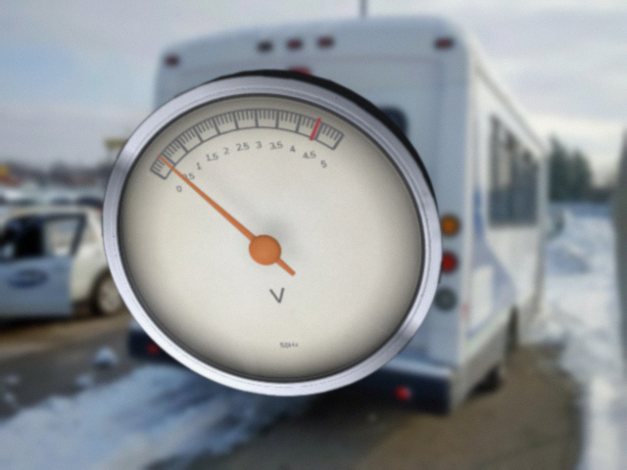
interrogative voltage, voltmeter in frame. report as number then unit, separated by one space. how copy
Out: 0.5 V
